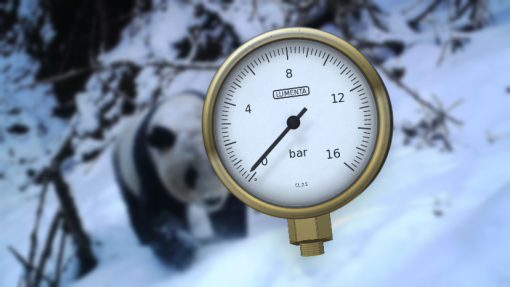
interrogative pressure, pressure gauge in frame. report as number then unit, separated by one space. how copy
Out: 0.2 bar
